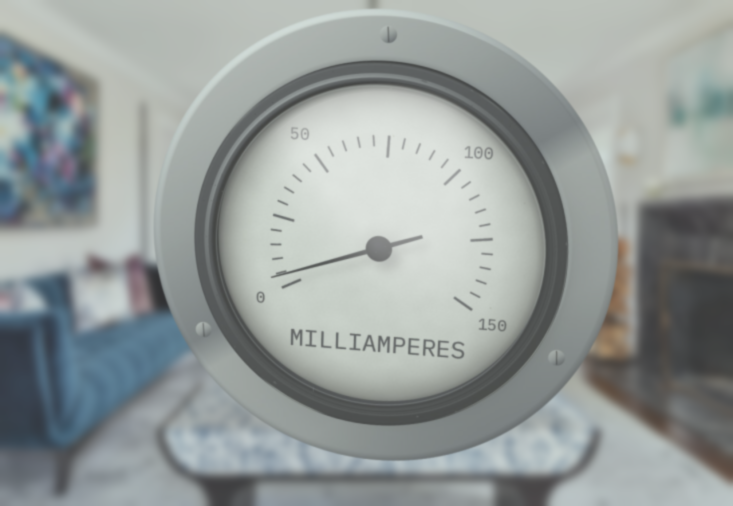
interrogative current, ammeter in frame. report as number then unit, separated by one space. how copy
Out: 5 mA
